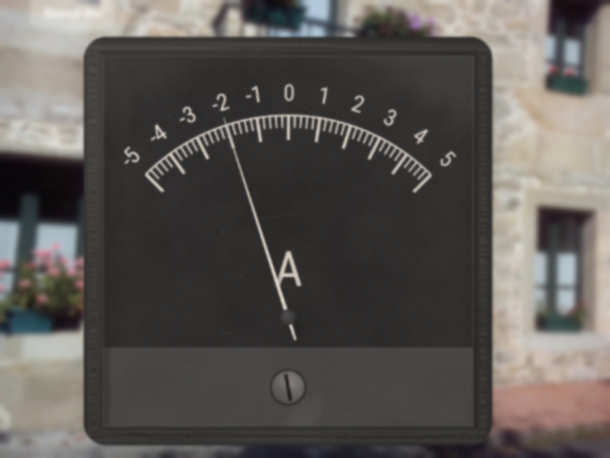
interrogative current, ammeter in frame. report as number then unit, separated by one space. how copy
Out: -2 A
